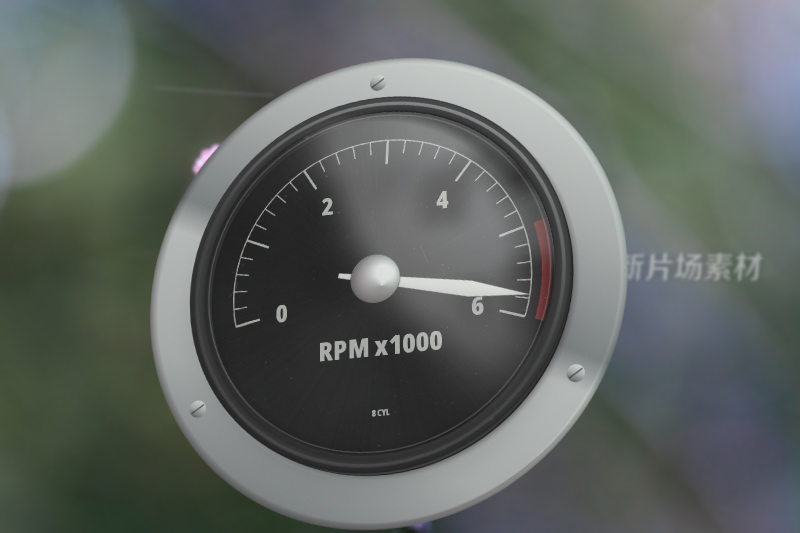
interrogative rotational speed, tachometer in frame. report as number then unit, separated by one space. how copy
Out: 5800 rpm
